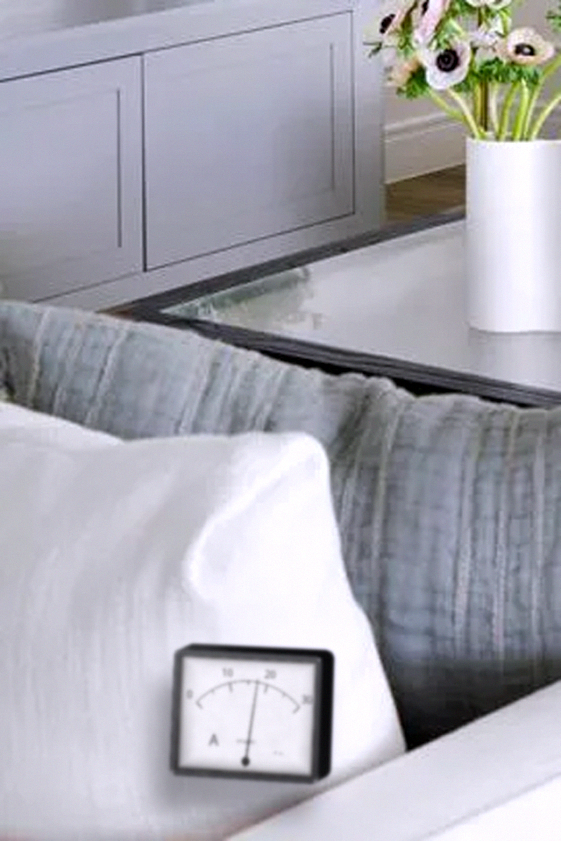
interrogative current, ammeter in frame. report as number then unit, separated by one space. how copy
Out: 17.5 A
